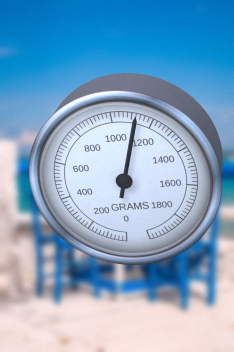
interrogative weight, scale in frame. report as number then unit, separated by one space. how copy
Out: 1120 g
